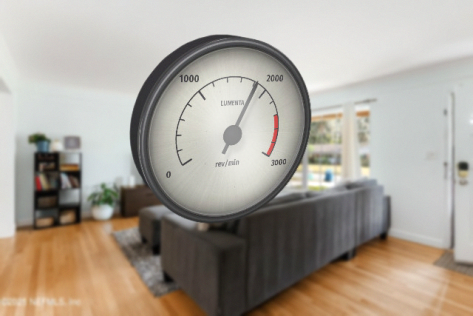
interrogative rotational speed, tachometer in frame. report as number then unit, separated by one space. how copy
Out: 1800 rpm
